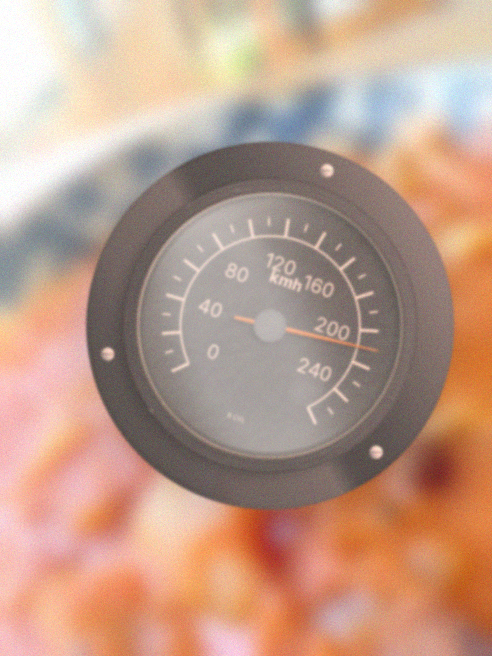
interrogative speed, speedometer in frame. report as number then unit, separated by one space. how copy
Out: 210 km/h
